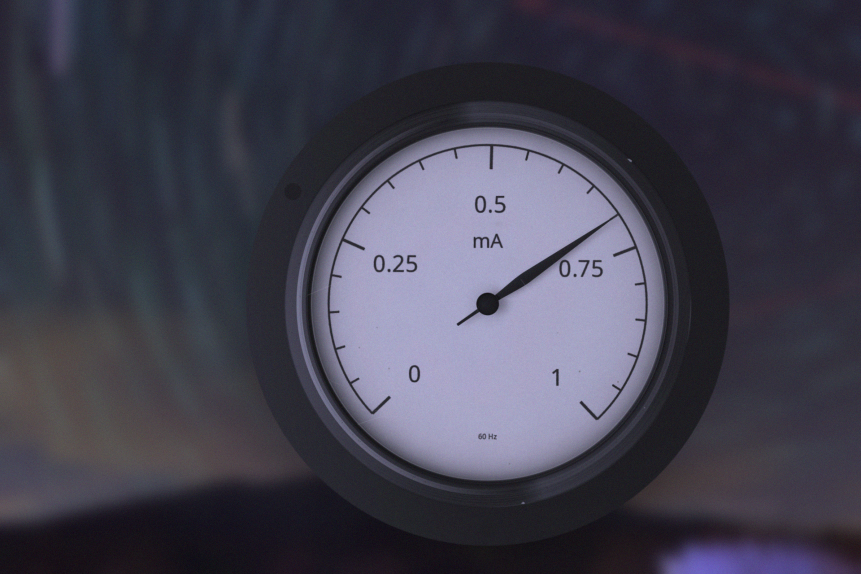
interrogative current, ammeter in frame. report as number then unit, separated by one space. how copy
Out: 0.7 mA
